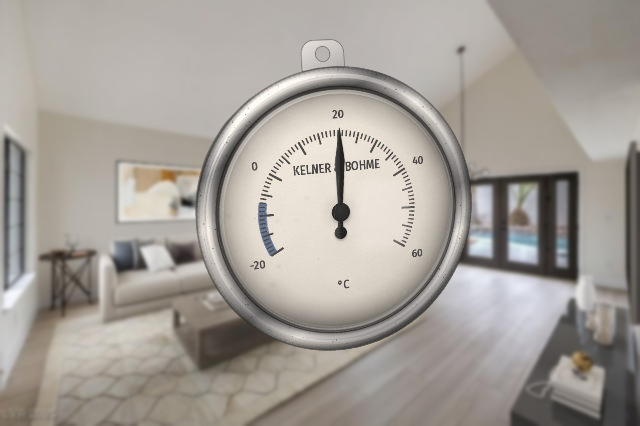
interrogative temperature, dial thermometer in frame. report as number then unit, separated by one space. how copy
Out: 20 °C
